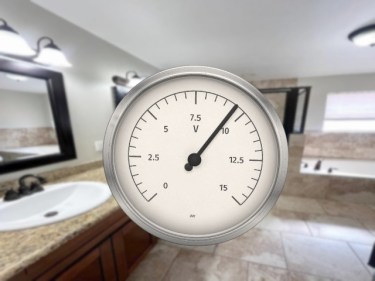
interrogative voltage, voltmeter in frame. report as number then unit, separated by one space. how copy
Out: 9.5 V
